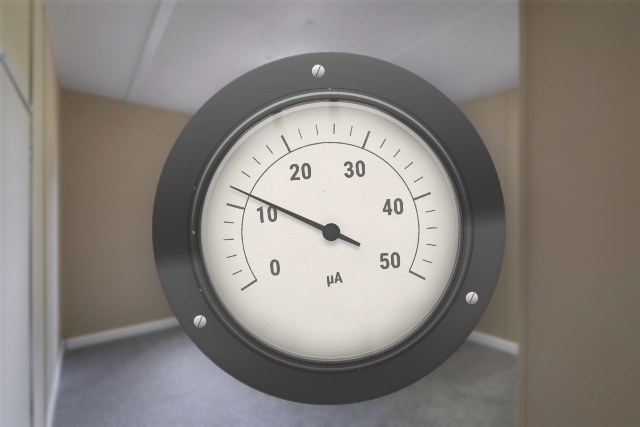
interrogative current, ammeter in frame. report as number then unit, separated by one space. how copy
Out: 12 µA
